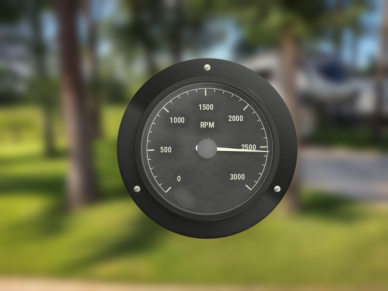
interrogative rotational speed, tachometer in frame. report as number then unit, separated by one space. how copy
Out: 2550 rpm
